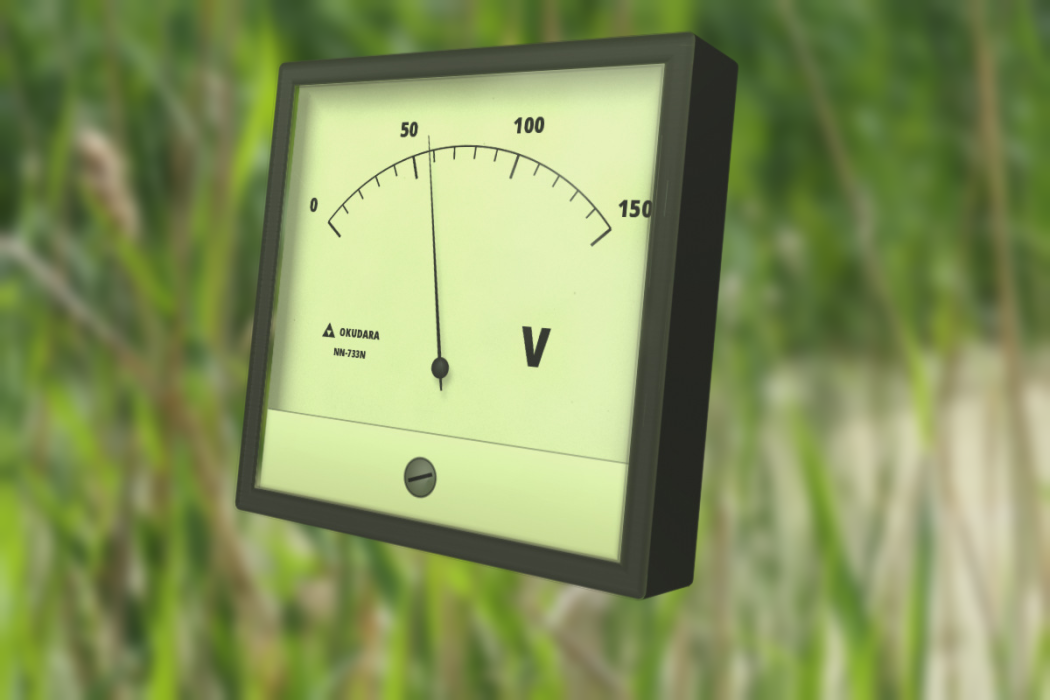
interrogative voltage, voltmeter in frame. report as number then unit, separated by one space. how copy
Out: 60 V
